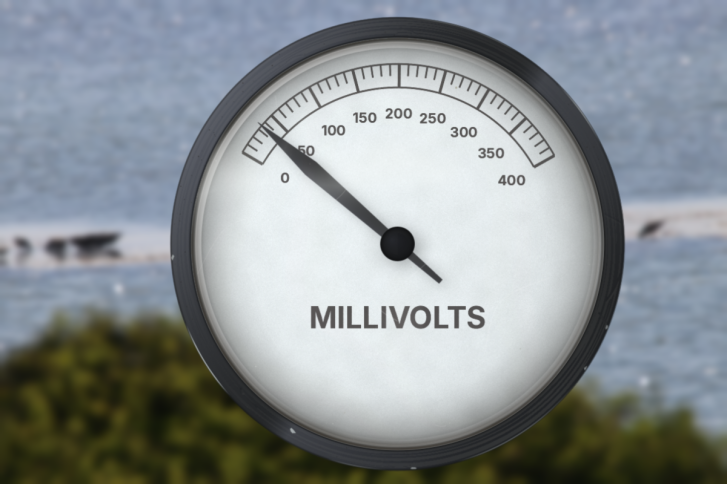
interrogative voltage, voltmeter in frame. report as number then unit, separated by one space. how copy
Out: 35 mV
